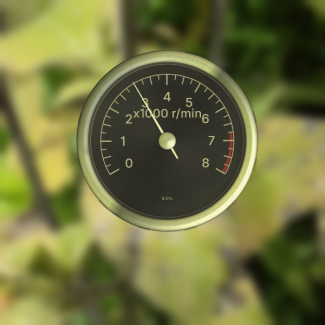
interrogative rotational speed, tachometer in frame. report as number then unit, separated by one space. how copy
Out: 3000 rpm
